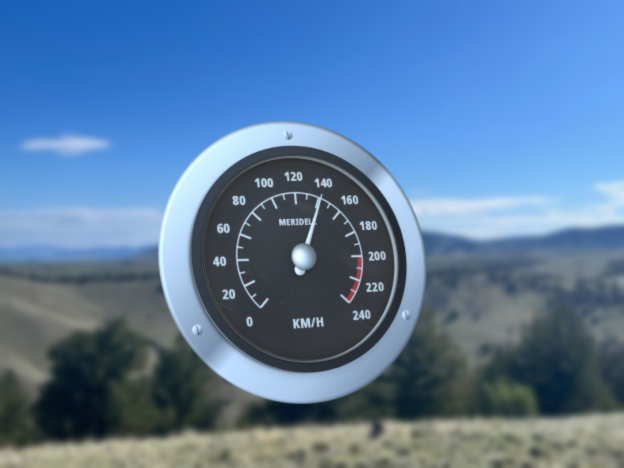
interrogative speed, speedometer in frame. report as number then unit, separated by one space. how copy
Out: 140 km/h
